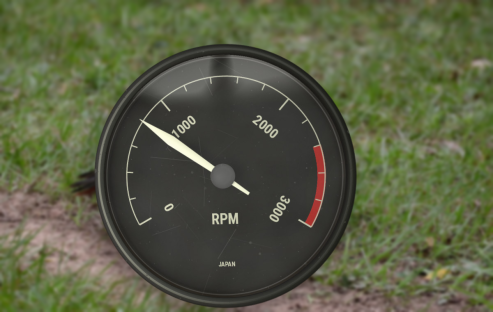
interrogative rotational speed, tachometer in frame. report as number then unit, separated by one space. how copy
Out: 800 rpm
